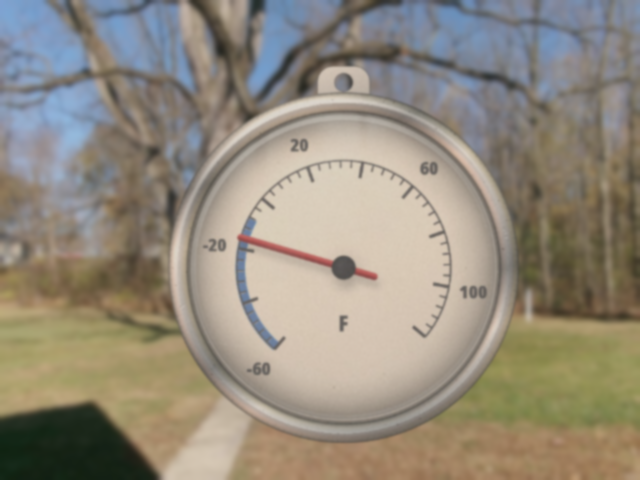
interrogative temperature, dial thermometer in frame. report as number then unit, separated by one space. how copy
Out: -16 °F
